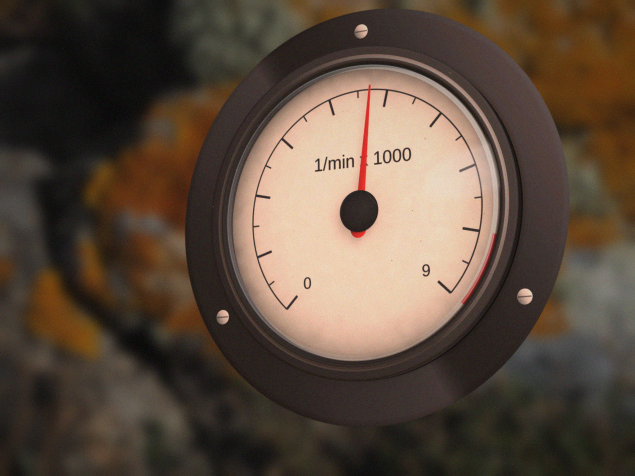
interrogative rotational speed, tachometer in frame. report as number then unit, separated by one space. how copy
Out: 4750 rpm
